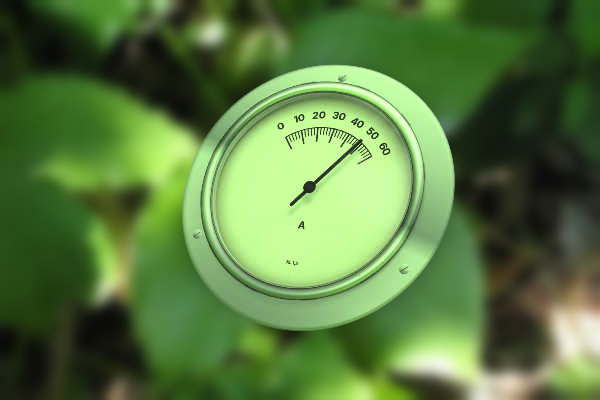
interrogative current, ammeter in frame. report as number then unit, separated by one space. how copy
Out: 50 A
